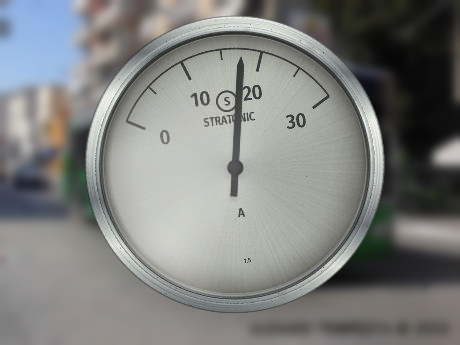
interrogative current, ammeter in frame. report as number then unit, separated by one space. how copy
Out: 17.5 A
